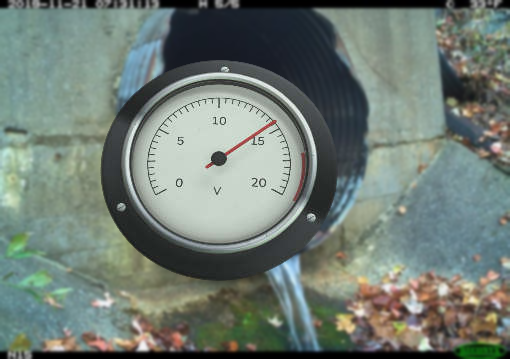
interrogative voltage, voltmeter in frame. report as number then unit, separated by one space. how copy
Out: 14.5 V
